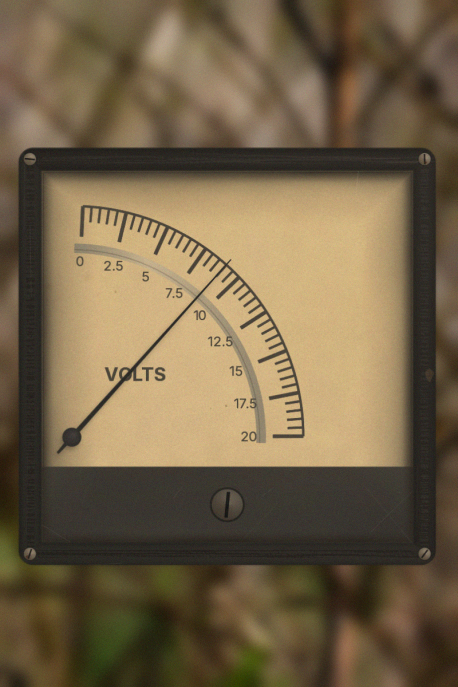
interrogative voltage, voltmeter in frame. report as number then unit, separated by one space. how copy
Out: 9 V
